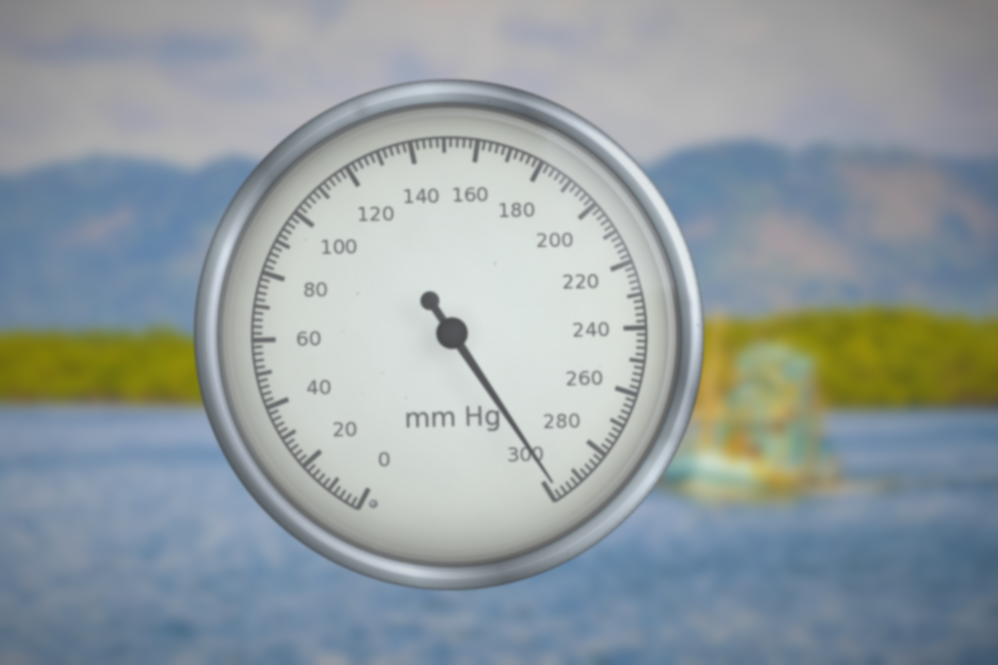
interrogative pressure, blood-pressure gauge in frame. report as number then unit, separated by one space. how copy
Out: 298 mmHg
